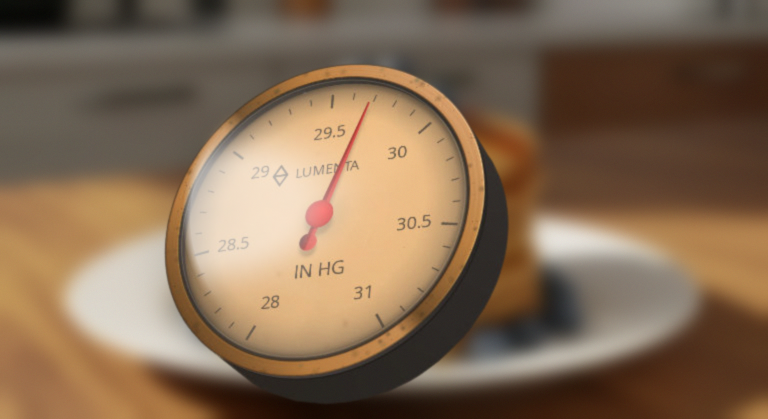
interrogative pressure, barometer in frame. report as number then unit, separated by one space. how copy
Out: 29.7 inHg
